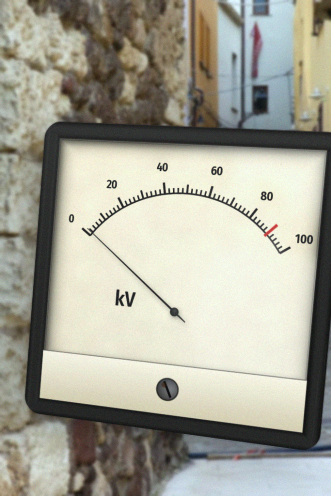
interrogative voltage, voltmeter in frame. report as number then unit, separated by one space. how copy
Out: 2 kV
